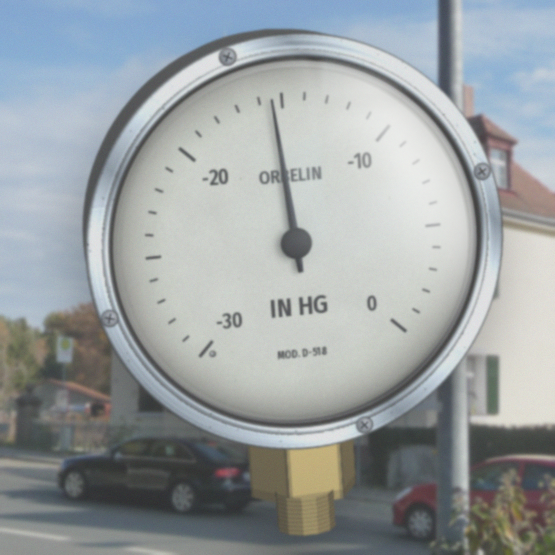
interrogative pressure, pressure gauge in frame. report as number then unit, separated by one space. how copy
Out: -15.5 inHg
